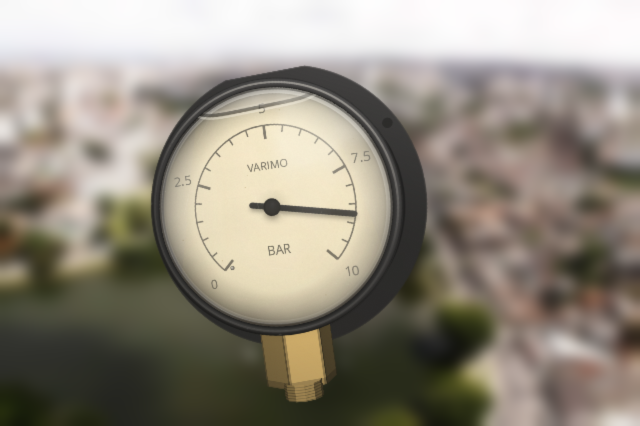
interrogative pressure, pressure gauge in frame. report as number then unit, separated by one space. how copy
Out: 8.75 bar
